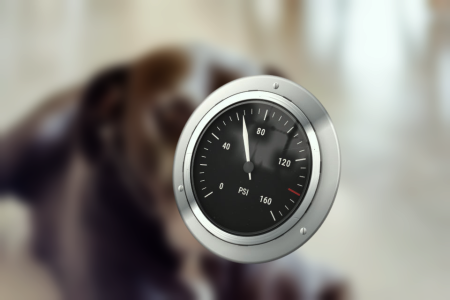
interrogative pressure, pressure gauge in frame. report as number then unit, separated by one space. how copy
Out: 65 psi
